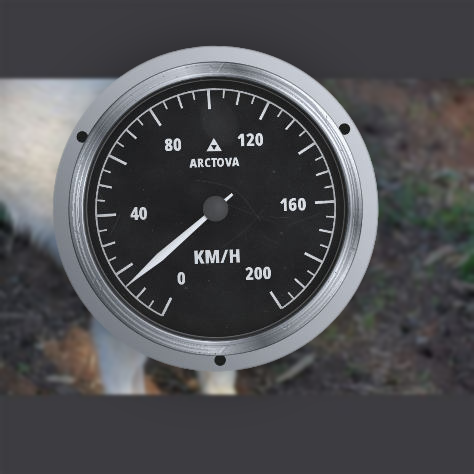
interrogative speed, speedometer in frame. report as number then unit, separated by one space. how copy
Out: 15 km/h
